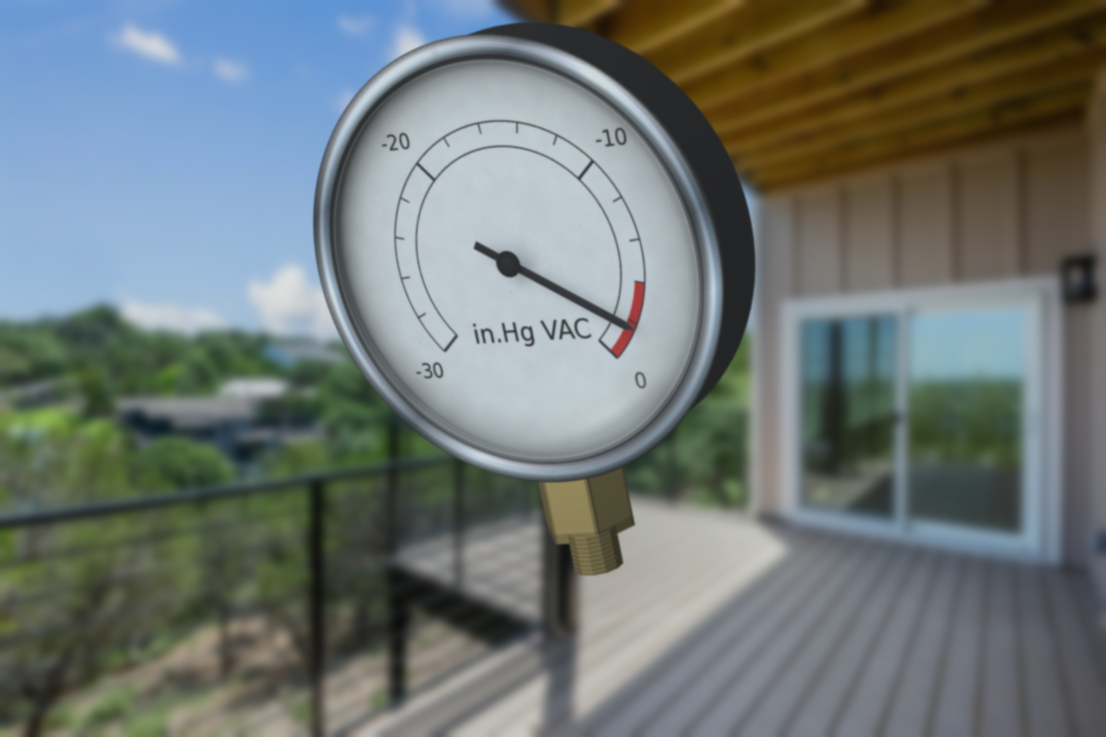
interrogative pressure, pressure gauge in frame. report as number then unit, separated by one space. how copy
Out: -2 inHg
